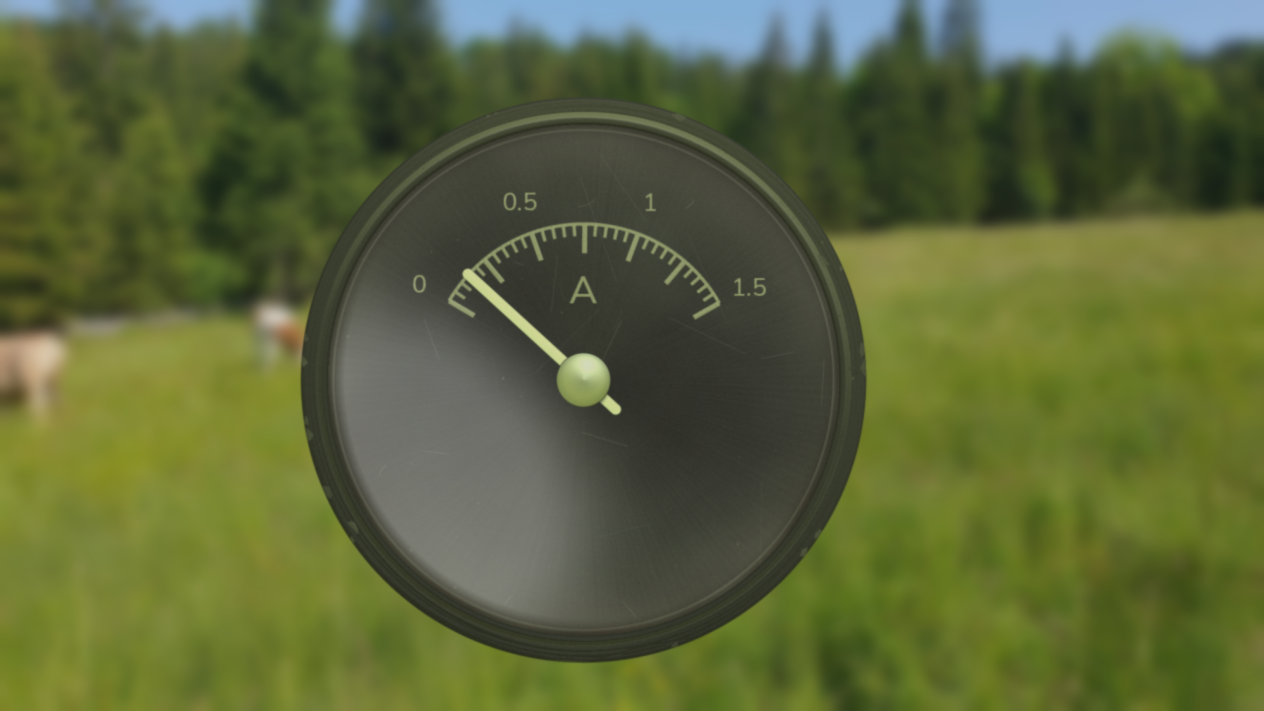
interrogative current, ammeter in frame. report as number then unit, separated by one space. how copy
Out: 0.15 A
